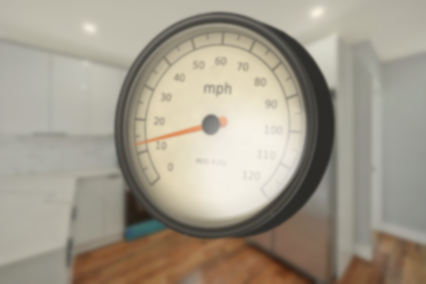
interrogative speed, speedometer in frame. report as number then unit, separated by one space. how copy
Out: 12.5 mph
